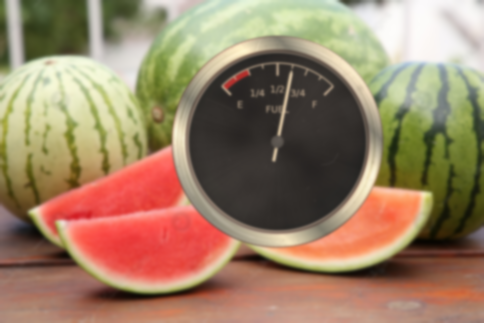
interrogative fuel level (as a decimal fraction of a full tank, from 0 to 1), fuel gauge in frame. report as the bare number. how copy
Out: 0.625
